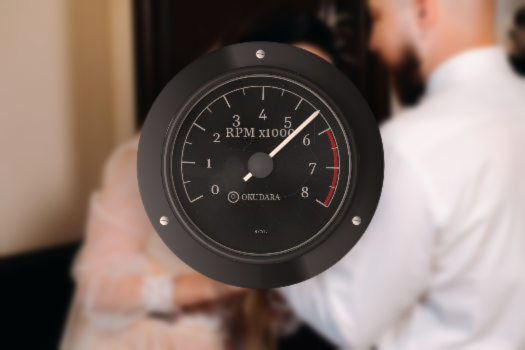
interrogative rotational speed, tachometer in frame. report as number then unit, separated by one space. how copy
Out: 5500 rpm
